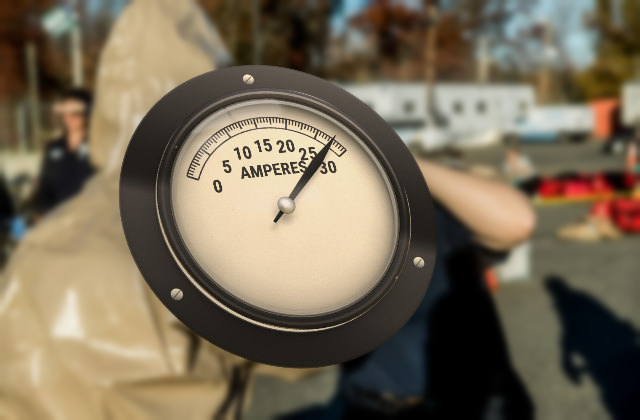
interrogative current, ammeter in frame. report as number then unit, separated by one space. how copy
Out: 27.5 A
